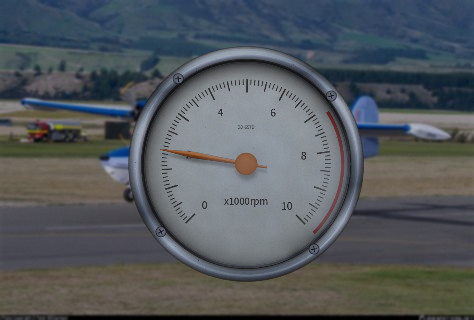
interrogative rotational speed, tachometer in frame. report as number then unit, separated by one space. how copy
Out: 2000 rpm
